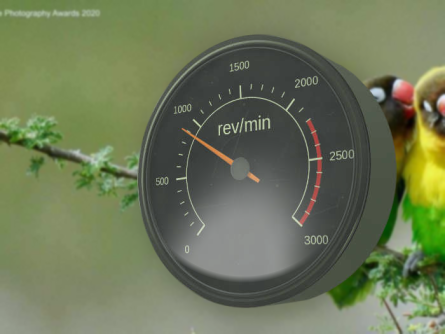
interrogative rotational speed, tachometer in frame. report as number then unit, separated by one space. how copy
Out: 900 rpm
